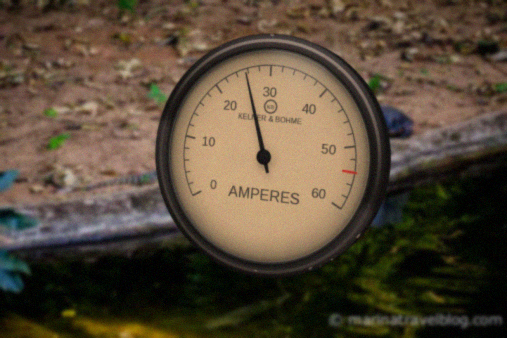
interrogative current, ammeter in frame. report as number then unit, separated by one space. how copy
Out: 26 A
